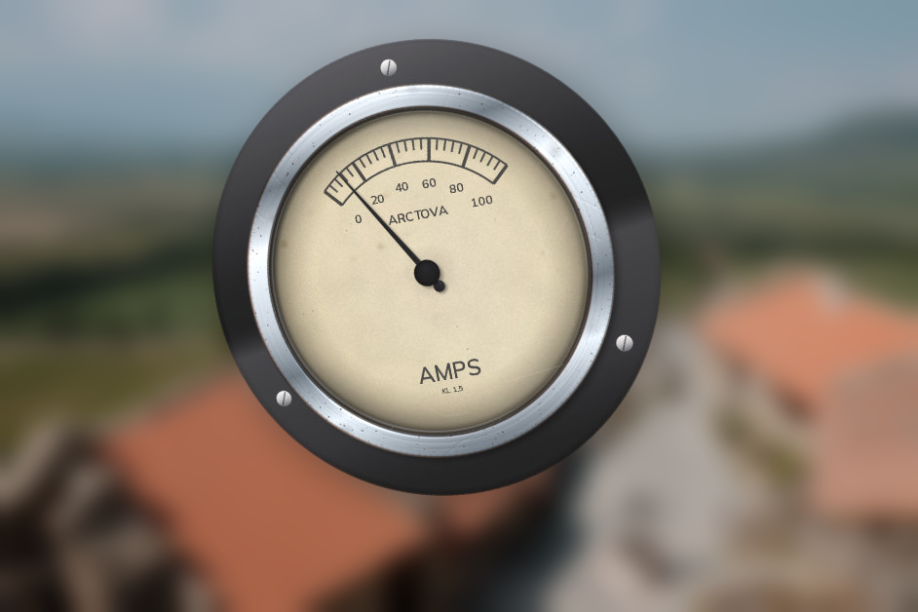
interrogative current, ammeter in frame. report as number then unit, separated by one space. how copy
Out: 12 A
